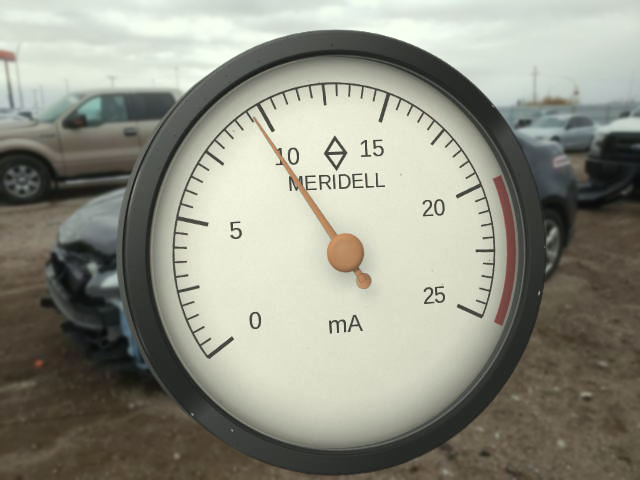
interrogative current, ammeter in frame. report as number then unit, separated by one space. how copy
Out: 9.5 mA
